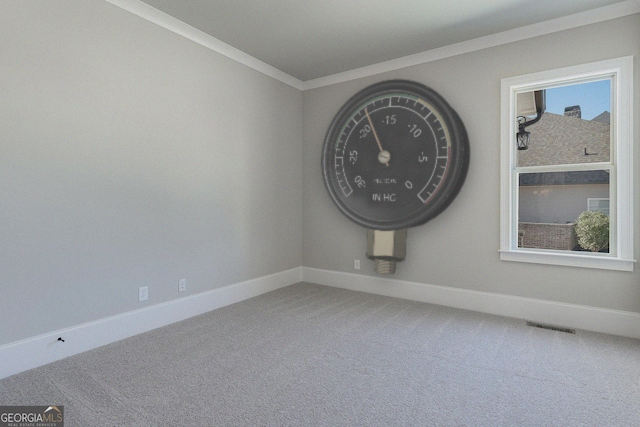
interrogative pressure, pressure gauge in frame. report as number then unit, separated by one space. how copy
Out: -18 inHg
